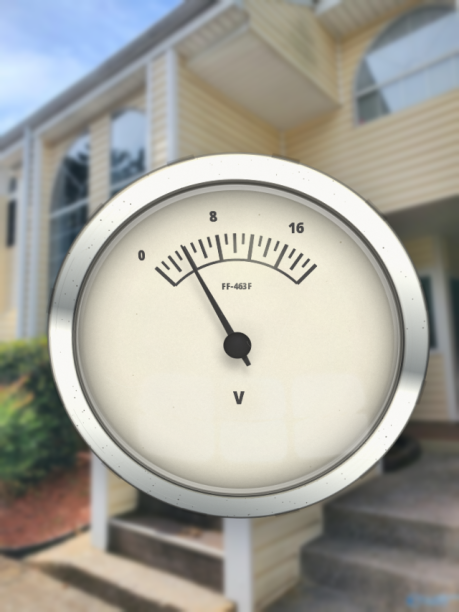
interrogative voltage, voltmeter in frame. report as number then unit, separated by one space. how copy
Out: 4 V
